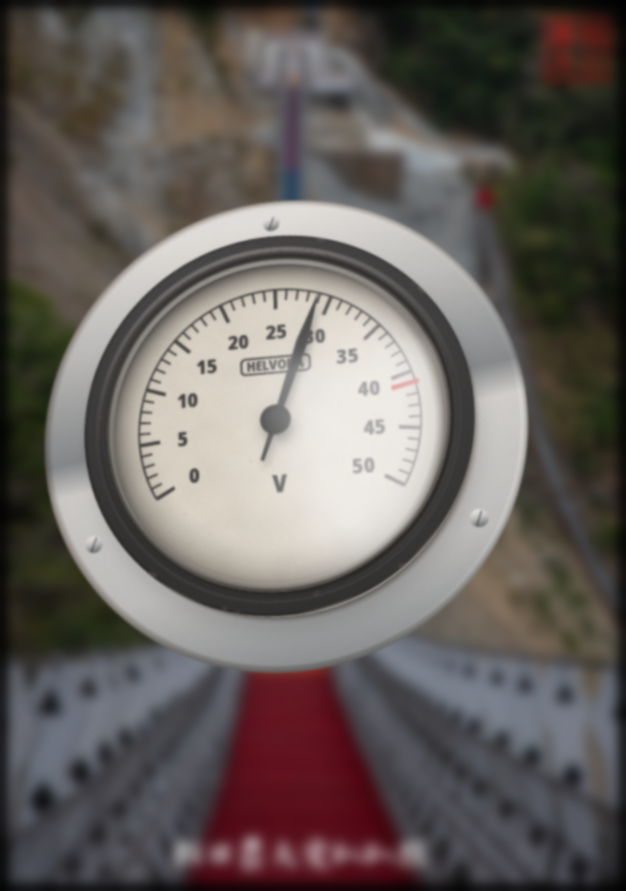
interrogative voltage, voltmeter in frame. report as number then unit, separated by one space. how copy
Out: 29 V
